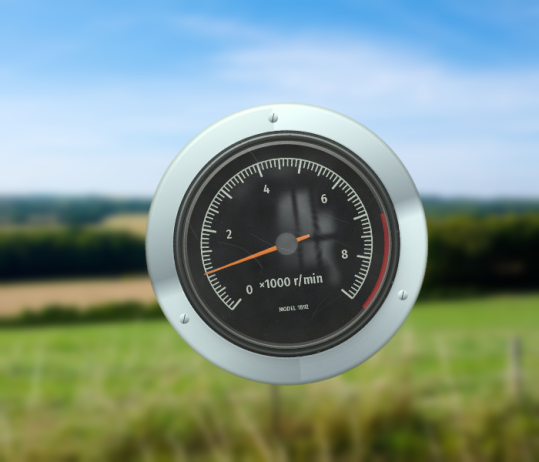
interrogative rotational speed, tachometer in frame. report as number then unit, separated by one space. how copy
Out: 1000 rpm
